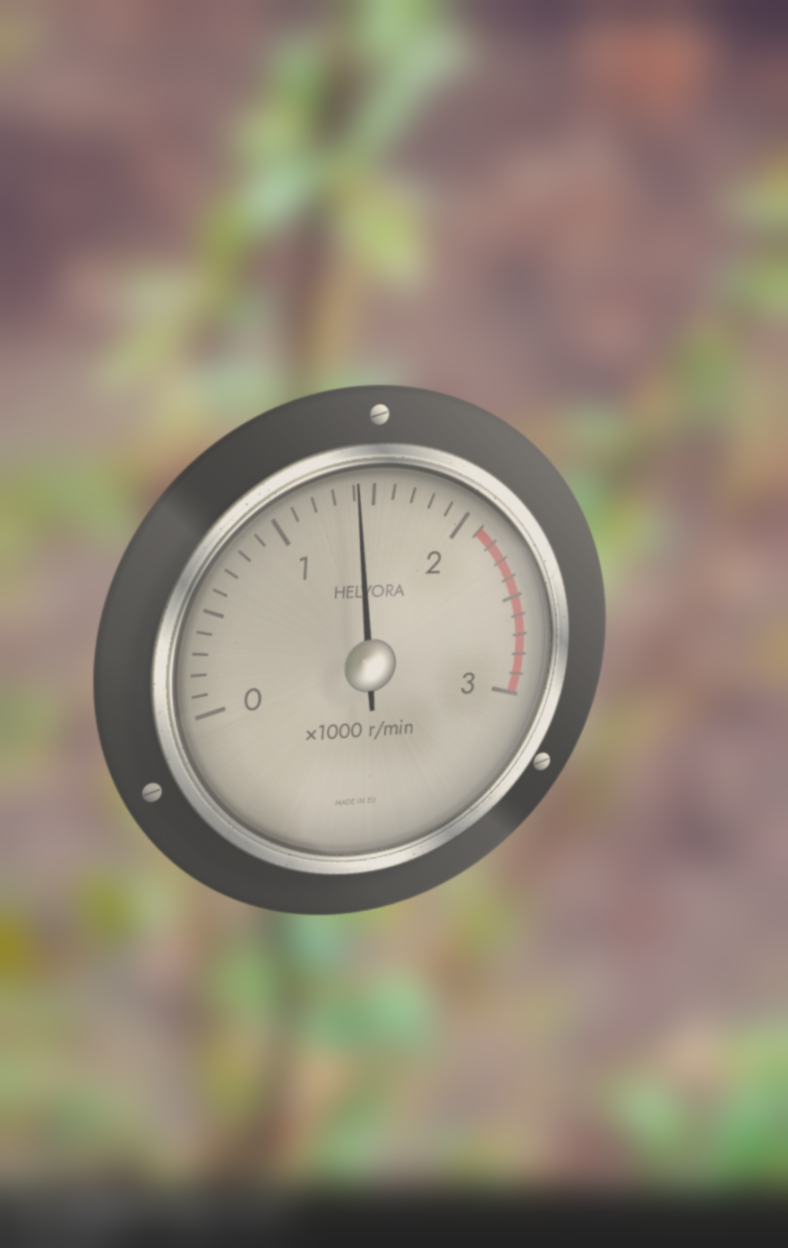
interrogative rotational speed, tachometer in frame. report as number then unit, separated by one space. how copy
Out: 1400 rpm
